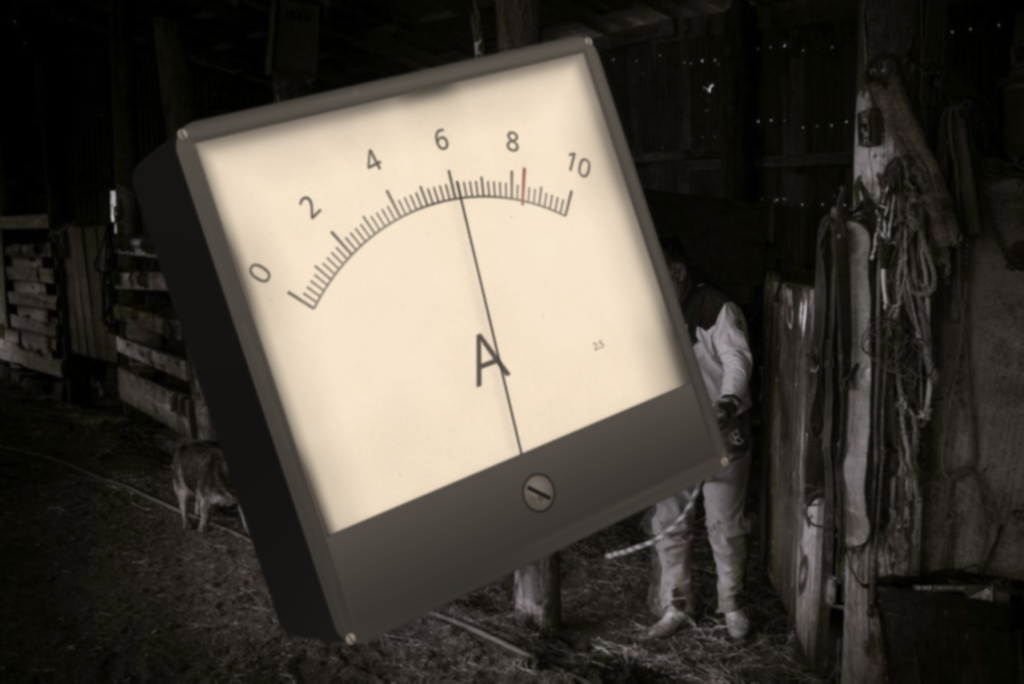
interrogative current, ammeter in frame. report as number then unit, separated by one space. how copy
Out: 6 A
